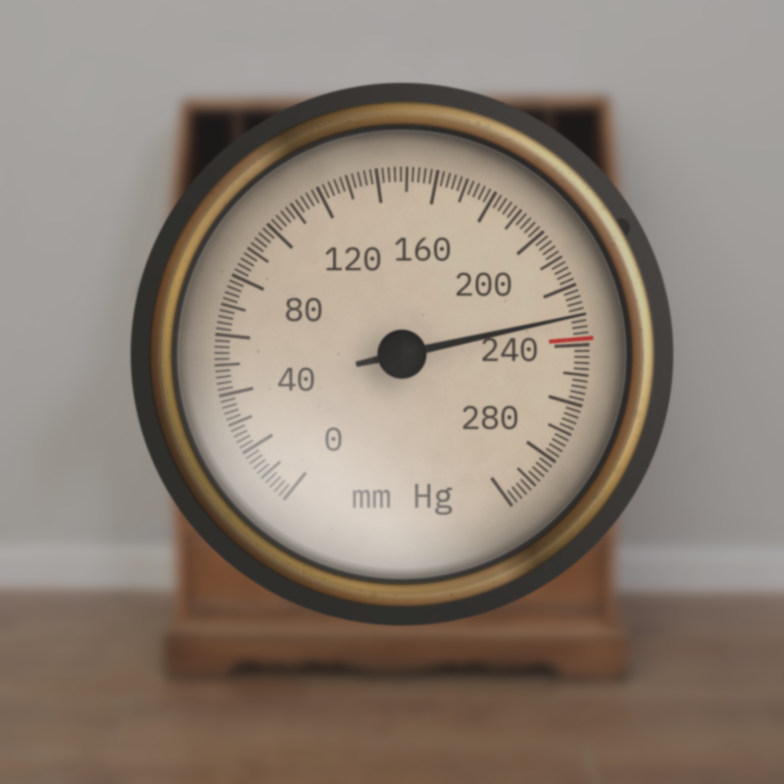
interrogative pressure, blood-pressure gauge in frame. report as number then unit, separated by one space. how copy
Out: 230 mmHg
